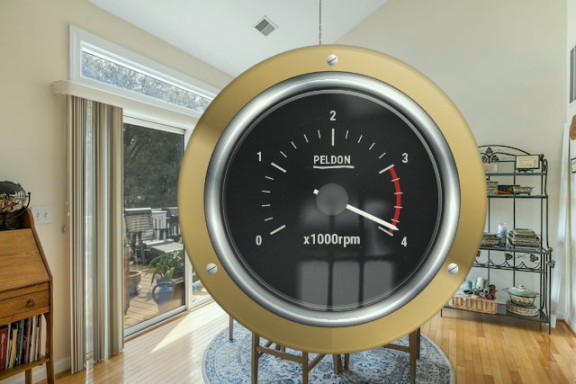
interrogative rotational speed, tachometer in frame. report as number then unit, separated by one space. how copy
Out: 3900 rpm
